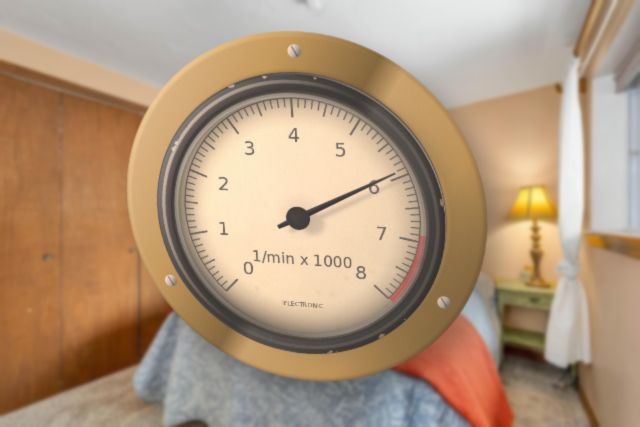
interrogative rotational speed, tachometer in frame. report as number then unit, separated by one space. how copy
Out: 5900 rpm
